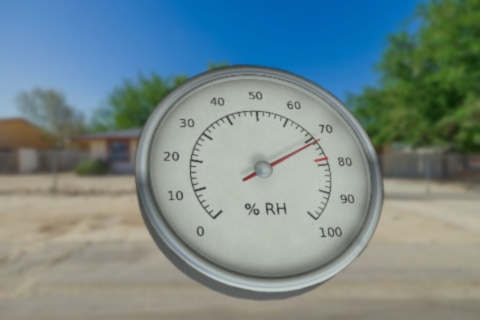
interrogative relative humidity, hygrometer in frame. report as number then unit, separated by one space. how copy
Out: 72 %
